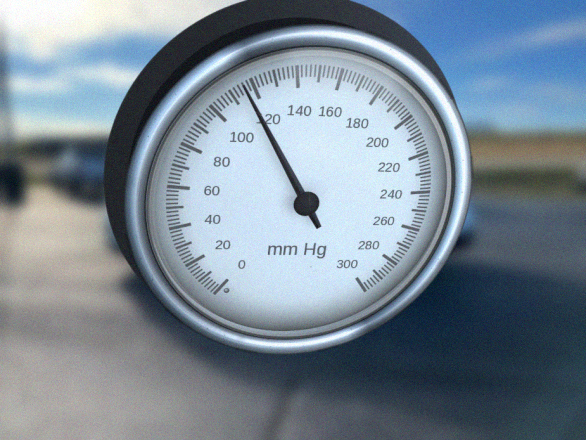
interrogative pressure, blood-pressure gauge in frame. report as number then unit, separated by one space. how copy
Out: 116 mmHg
